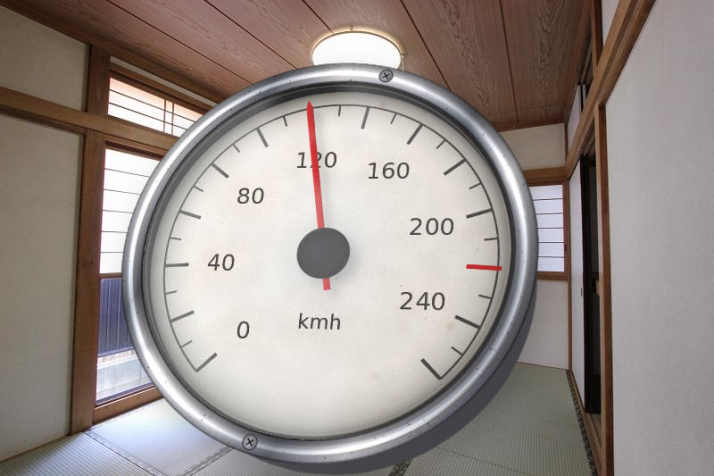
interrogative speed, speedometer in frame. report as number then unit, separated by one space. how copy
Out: 120 km/h
